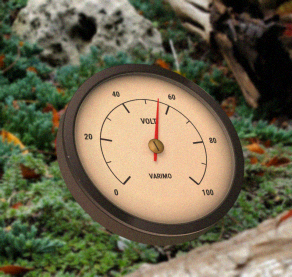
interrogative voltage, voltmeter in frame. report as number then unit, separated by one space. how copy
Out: 55 V
